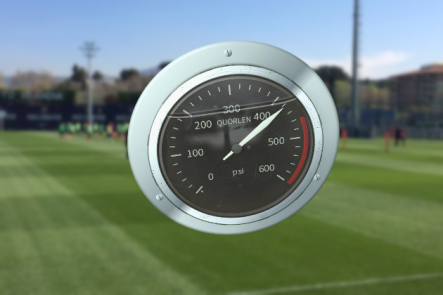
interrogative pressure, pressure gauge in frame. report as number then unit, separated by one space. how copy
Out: 420 psi
